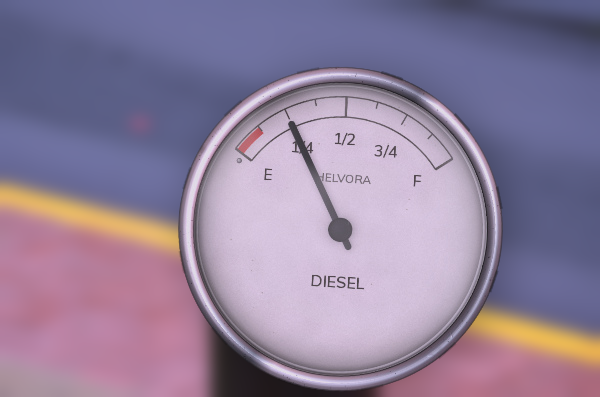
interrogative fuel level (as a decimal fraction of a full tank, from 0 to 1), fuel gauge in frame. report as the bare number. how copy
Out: 0.25
